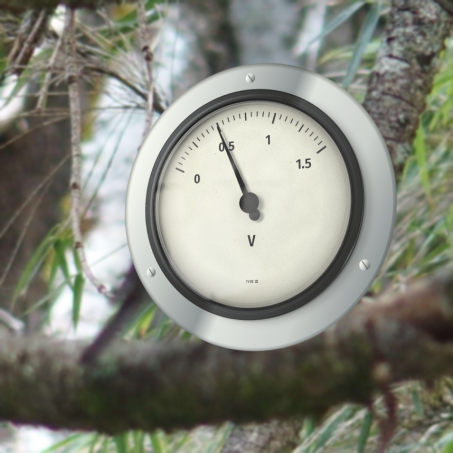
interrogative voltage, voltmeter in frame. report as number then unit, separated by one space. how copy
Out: 0.5 V
